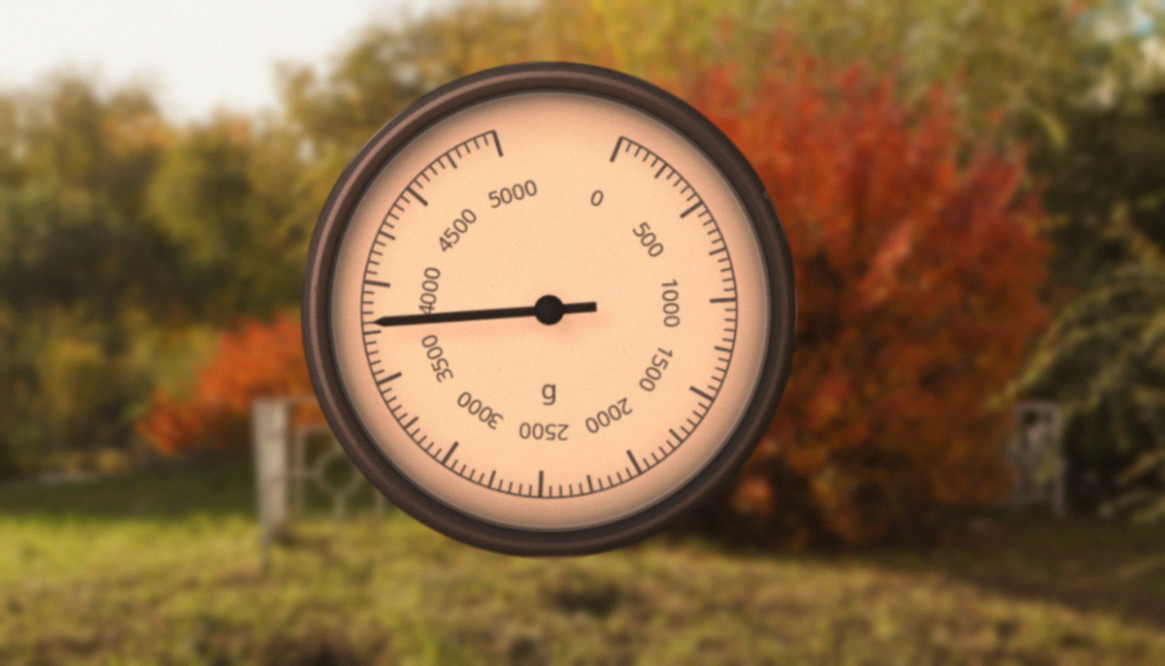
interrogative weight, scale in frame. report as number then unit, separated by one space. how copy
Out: 3800 g
